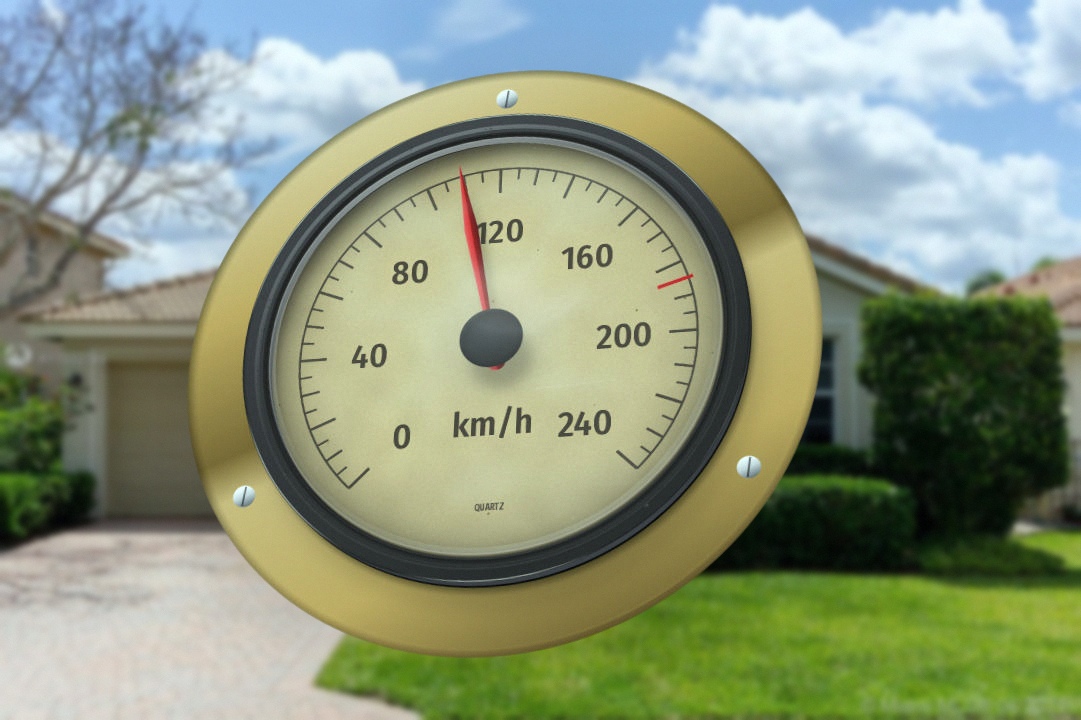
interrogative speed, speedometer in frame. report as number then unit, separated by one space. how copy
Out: 110 km/h
